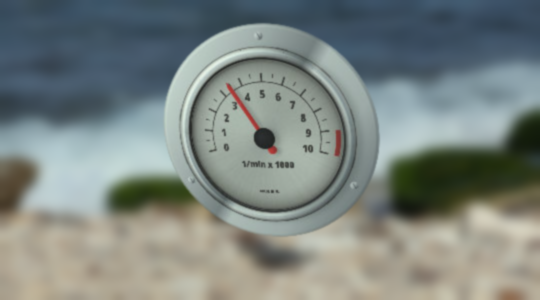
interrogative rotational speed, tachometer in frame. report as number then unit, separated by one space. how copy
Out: 3500 rpm
